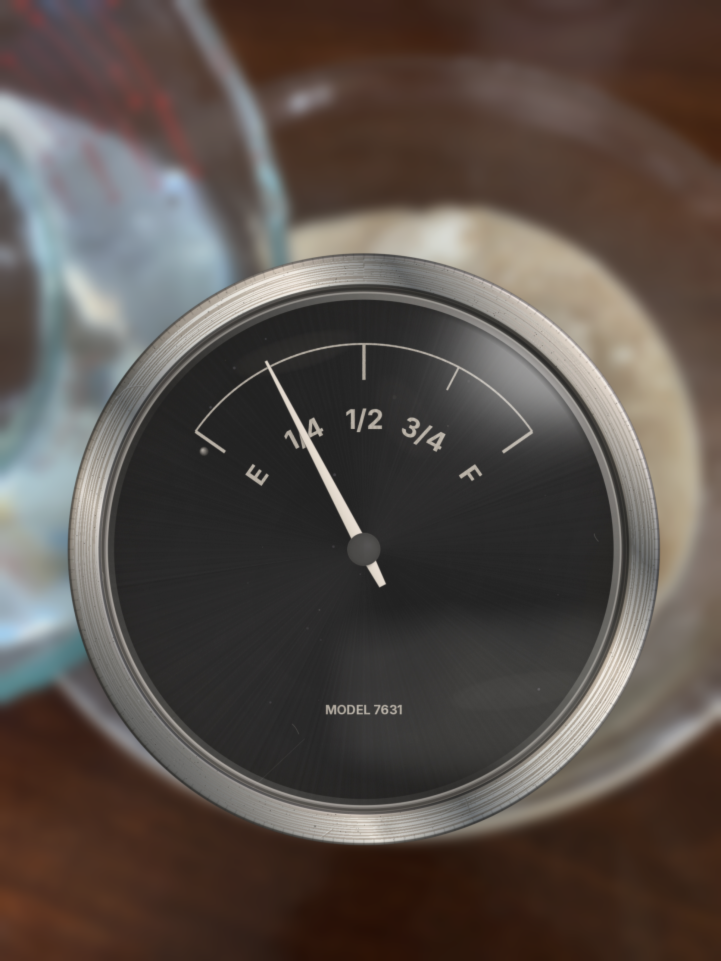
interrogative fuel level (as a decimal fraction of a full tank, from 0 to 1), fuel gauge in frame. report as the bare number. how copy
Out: 0.25
